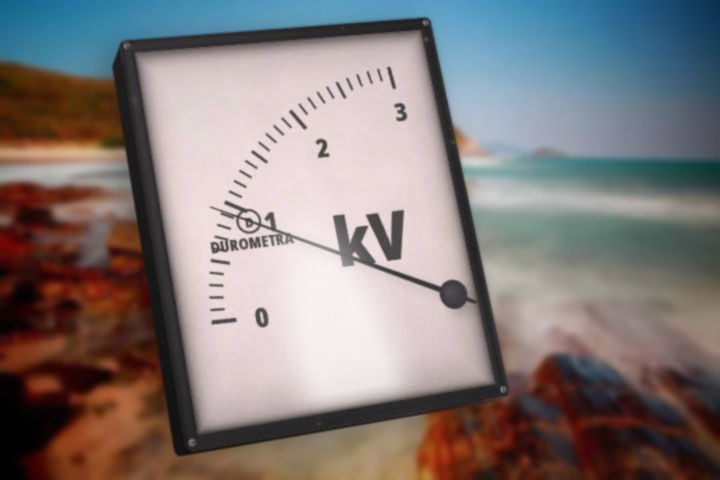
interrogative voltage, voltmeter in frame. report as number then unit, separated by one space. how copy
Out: 0.9 kV
